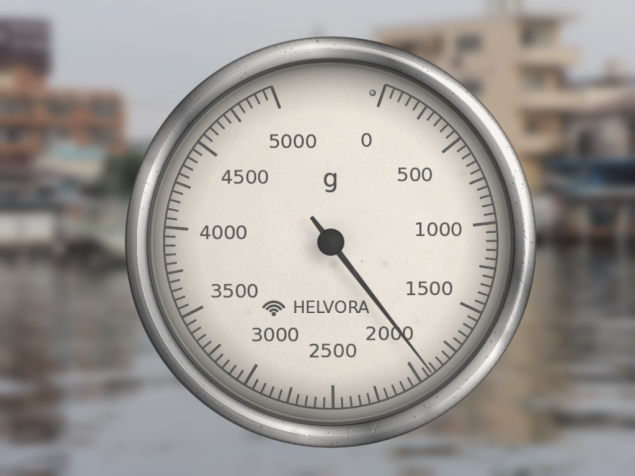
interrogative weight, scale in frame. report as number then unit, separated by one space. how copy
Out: 1925 g
